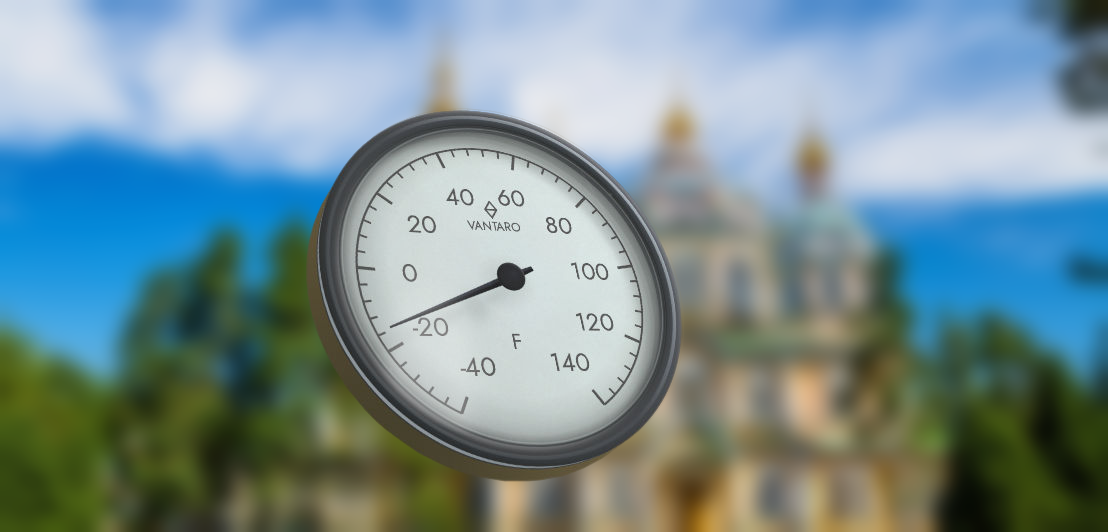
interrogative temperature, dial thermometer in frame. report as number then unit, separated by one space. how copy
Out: -16 °F
